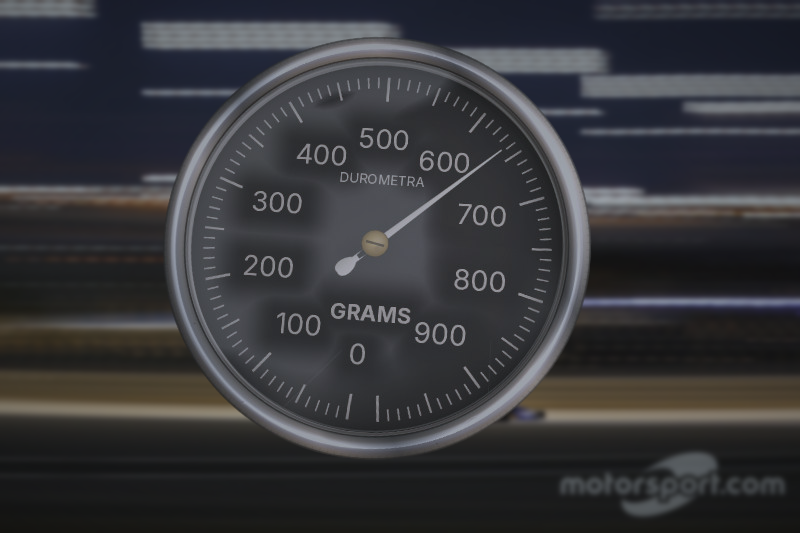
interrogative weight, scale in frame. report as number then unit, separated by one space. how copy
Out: 640 g
